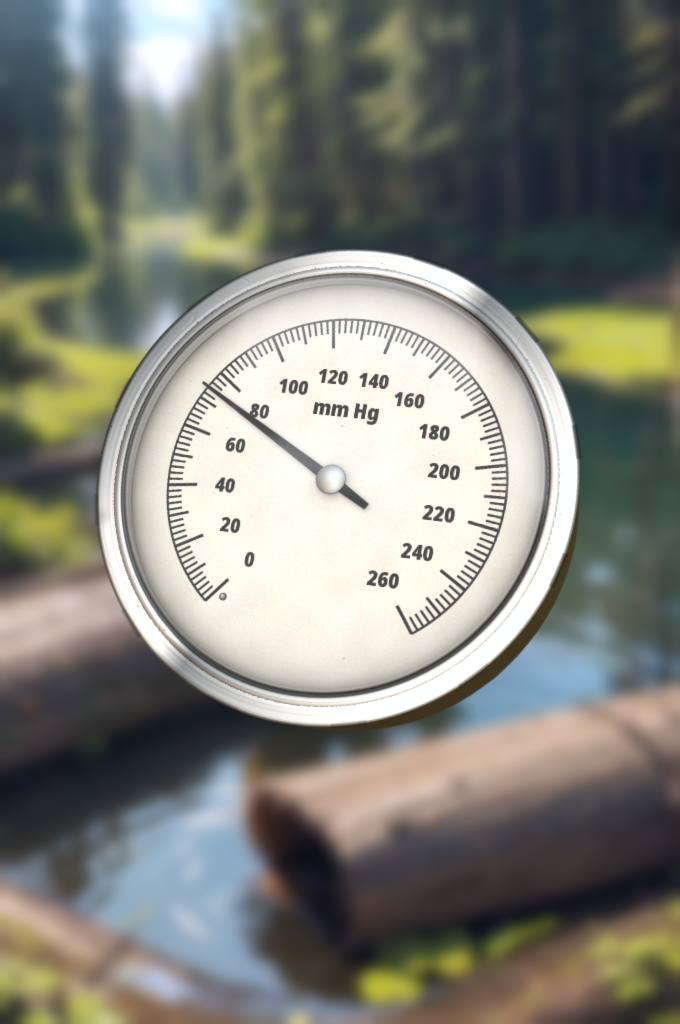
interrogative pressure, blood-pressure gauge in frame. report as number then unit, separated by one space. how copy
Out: 74 mmHg
